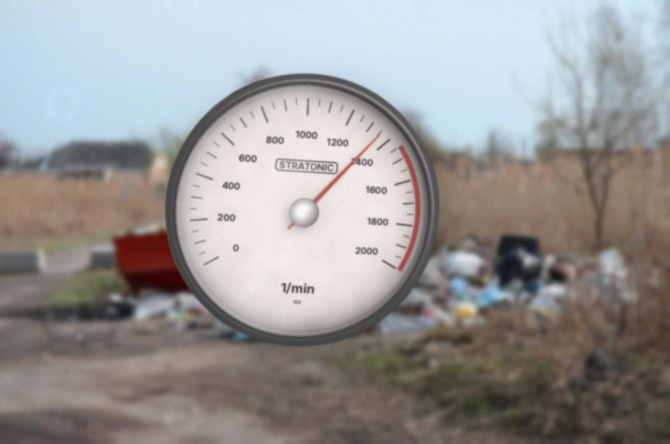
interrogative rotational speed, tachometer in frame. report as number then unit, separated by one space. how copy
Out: 1350 rpm
